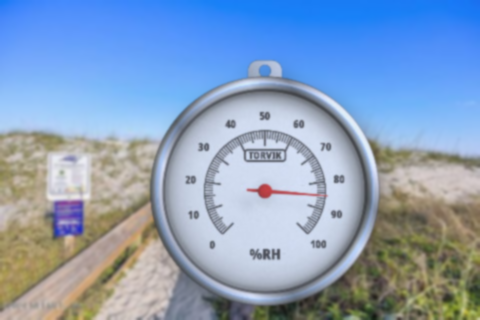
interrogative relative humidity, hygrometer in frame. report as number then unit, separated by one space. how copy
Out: 85 %
